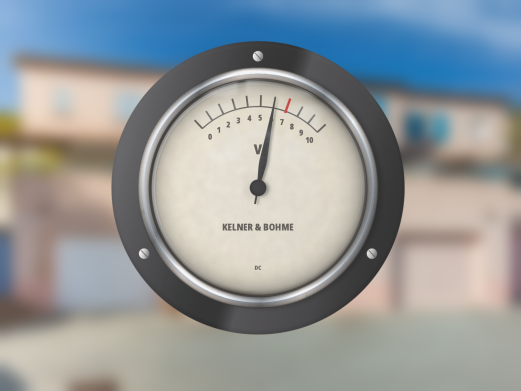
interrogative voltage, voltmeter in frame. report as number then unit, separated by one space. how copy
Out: 6 V
